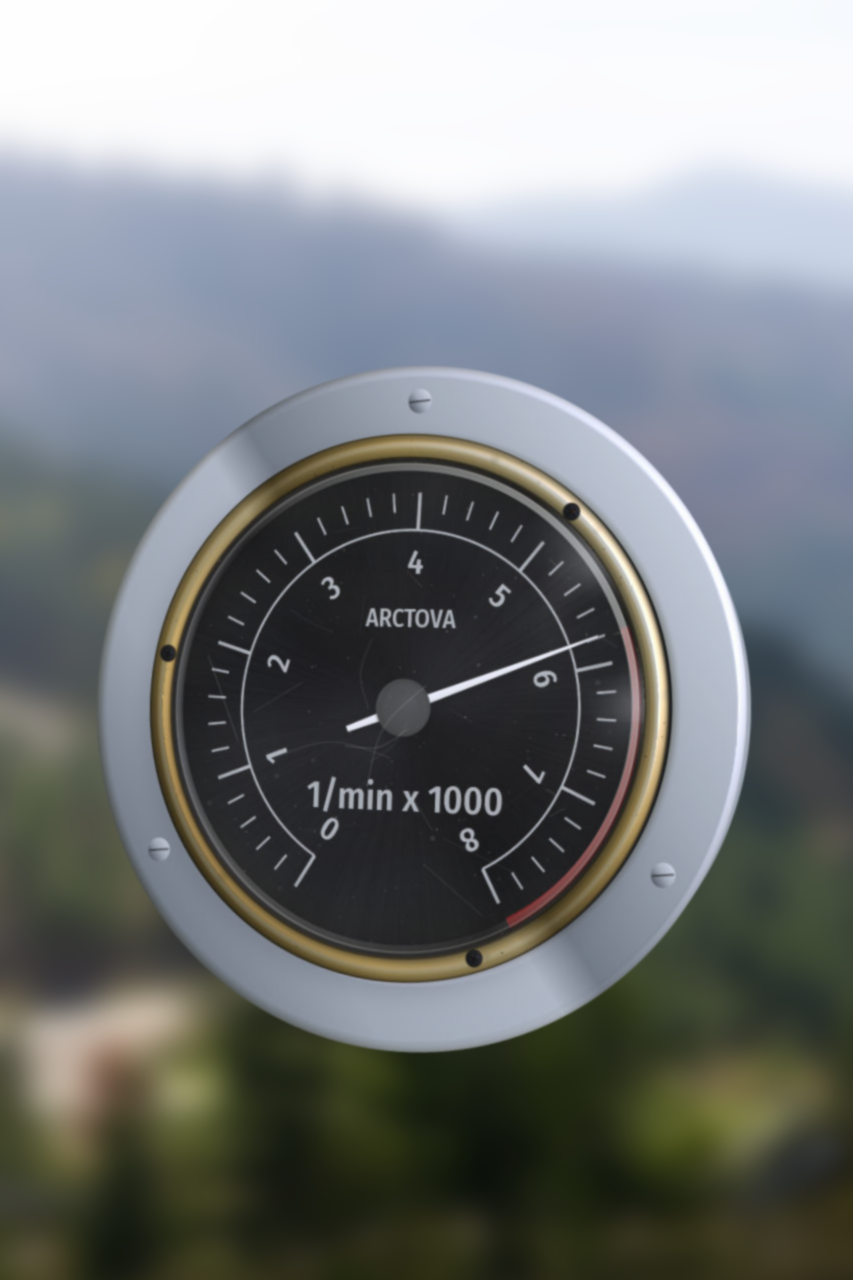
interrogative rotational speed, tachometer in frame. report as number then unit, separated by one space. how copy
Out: 5800 rpm
